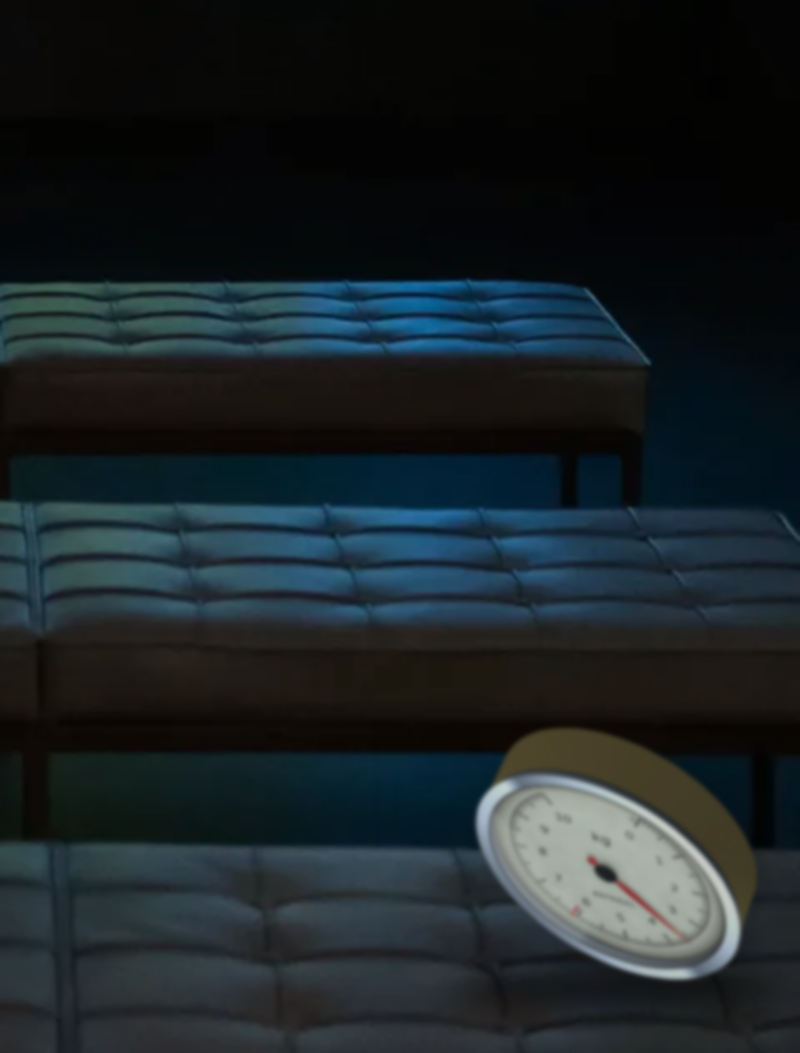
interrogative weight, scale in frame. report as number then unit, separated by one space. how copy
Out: 3.5 kg
